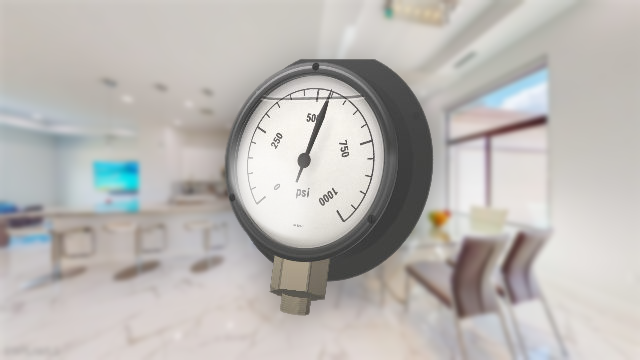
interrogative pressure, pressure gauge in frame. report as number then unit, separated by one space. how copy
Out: 550 psi
